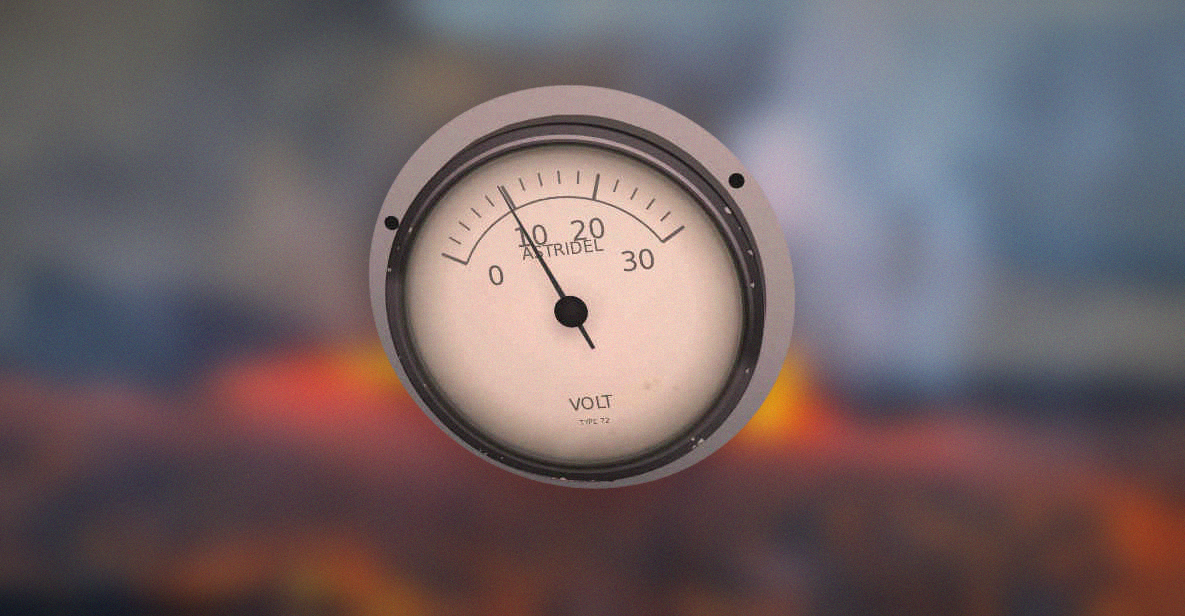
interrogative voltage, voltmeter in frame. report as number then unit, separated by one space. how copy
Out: 10 V
